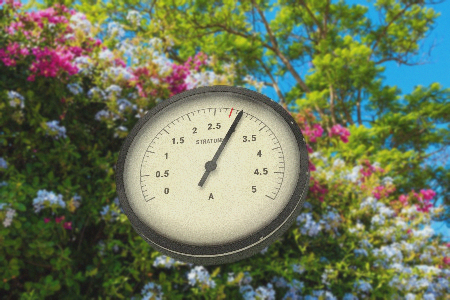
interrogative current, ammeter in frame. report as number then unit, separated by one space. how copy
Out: 3 A
